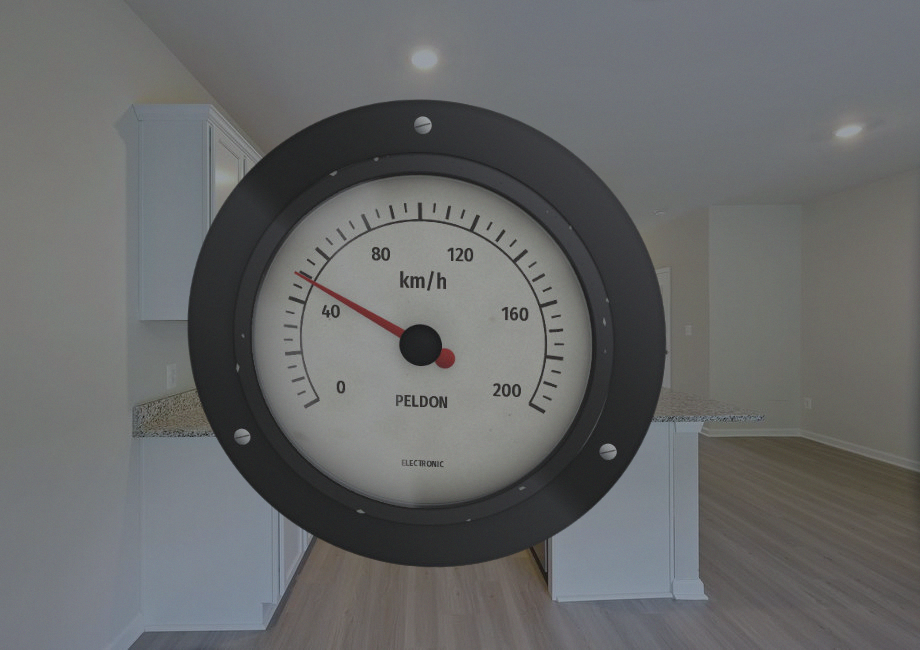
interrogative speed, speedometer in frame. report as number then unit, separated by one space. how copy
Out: 50 km/h
